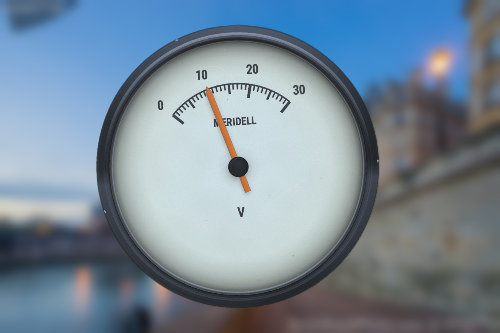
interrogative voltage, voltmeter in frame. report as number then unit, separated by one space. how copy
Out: 10 V
